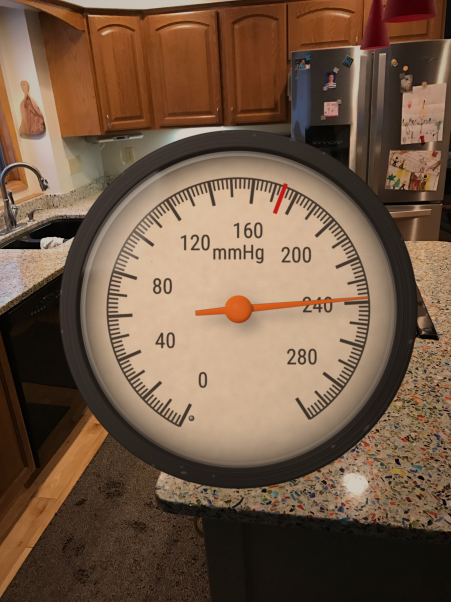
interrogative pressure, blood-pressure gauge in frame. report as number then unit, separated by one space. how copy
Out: 238 mmHg
